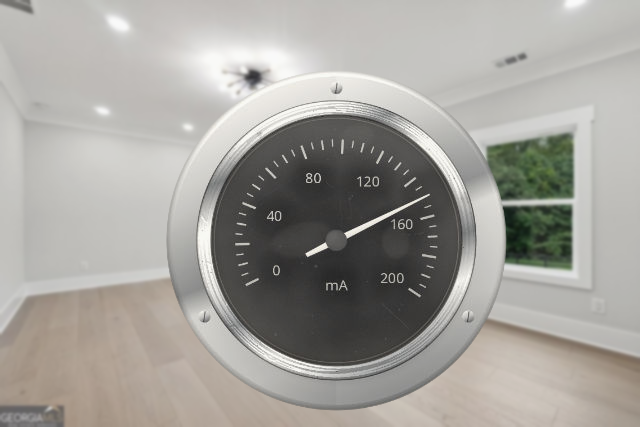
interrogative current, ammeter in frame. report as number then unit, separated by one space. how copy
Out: 150 mA
